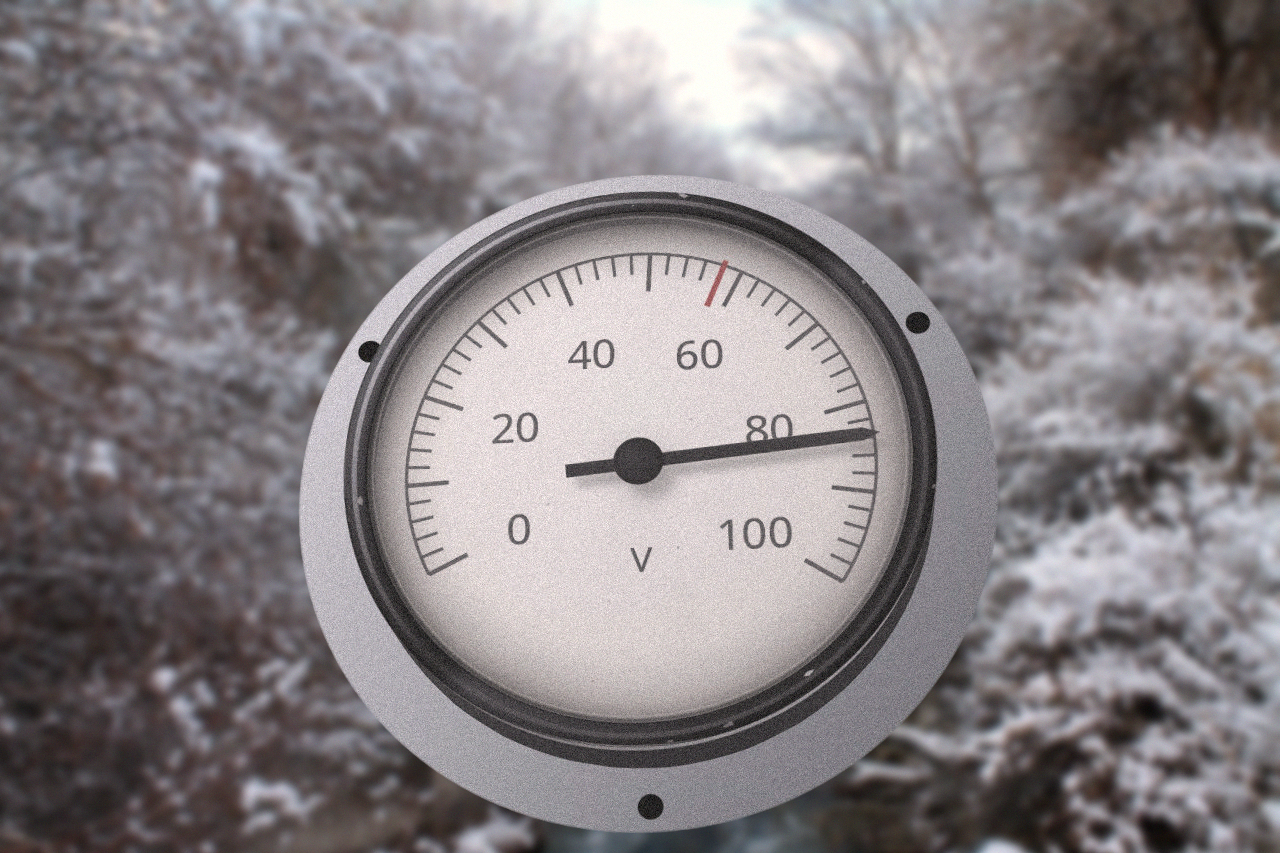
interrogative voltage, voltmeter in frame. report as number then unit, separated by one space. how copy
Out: 84 V
